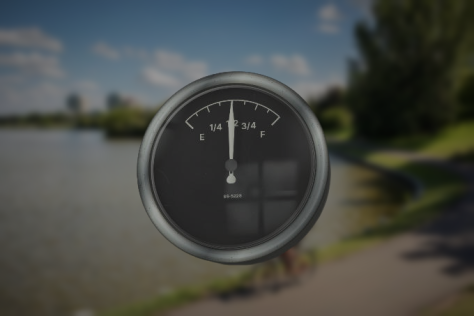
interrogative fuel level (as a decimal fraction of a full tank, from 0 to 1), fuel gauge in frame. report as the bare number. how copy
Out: 0.5
